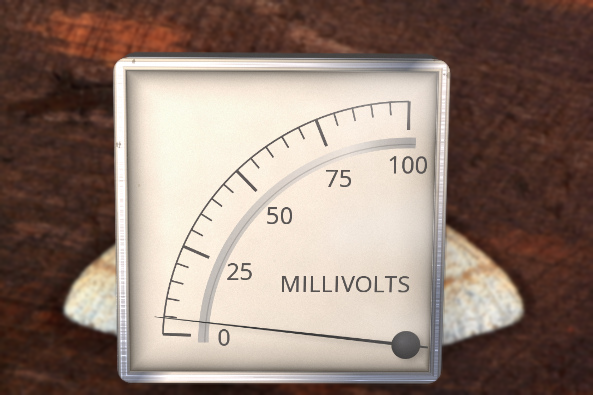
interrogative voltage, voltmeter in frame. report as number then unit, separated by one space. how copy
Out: 5 mV
